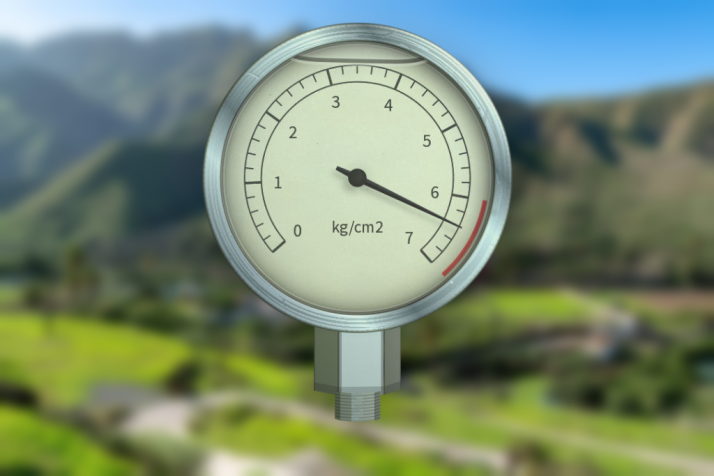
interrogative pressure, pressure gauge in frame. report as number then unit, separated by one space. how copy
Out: 6.4 kg/cm²
